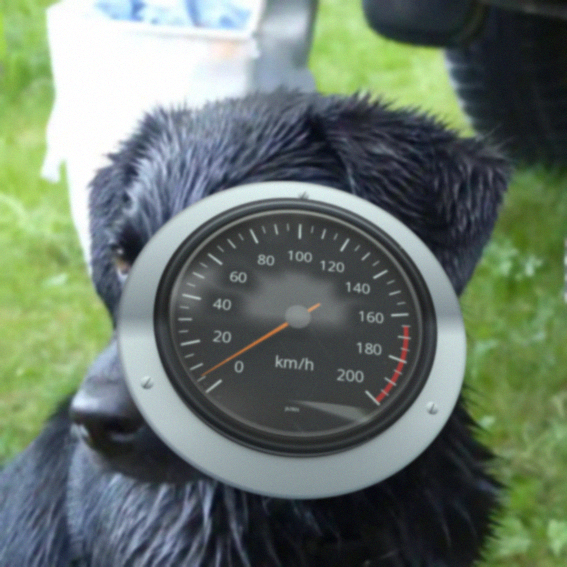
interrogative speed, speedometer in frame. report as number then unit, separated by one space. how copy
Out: 5 km/h
